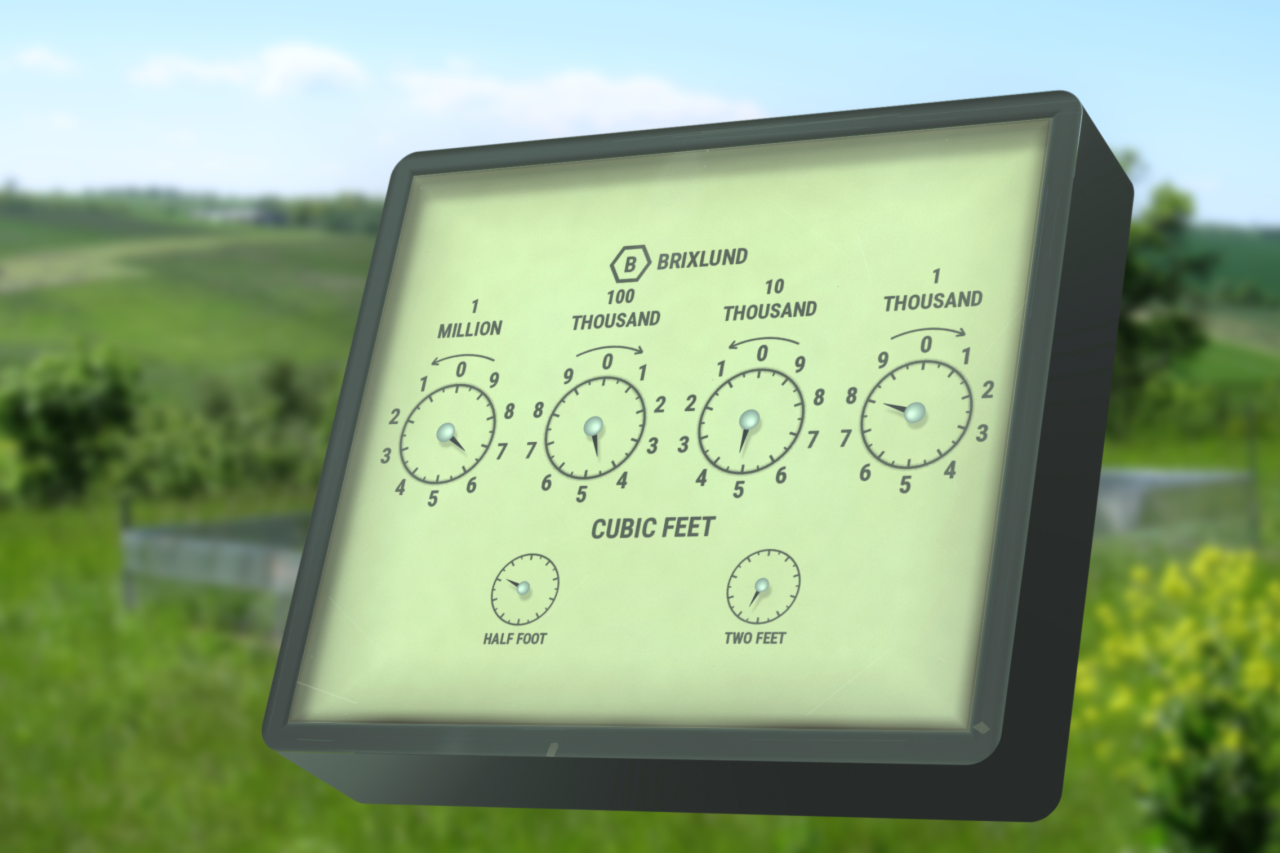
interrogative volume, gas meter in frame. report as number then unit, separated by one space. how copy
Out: 644800 ft³
